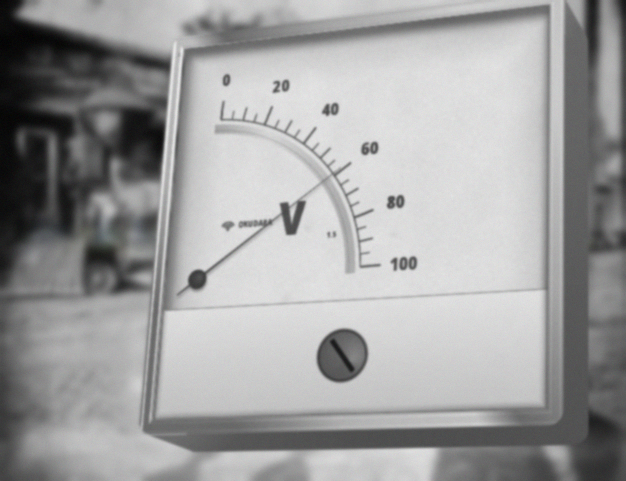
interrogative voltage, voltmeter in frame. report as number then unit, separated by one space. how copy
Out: 60 V
